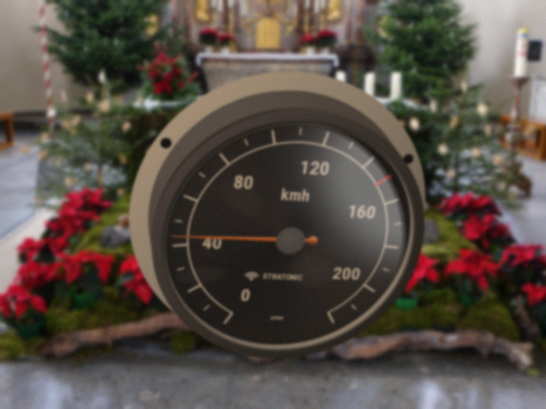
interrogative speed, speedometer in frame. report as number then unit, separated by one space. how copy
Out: 45 km/h
